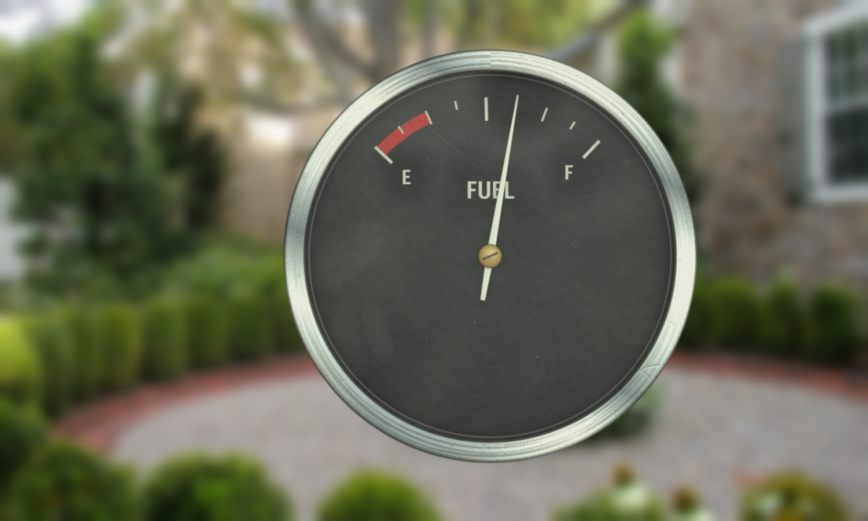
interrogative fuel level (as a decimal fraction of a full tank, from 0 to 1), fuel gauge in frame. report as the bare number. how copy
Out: 0.625
